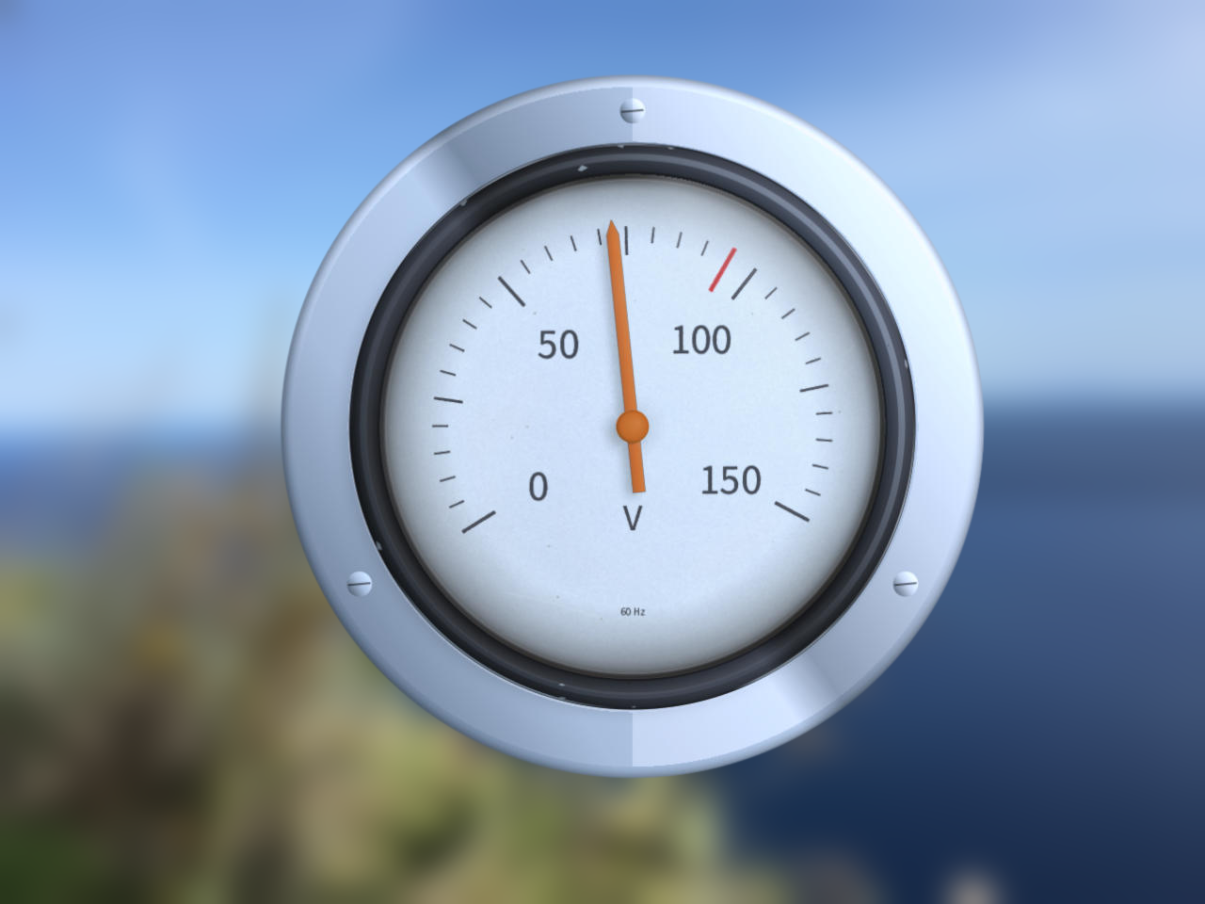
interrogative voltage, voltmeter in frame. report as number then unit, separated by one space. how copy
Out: 72.5 V
